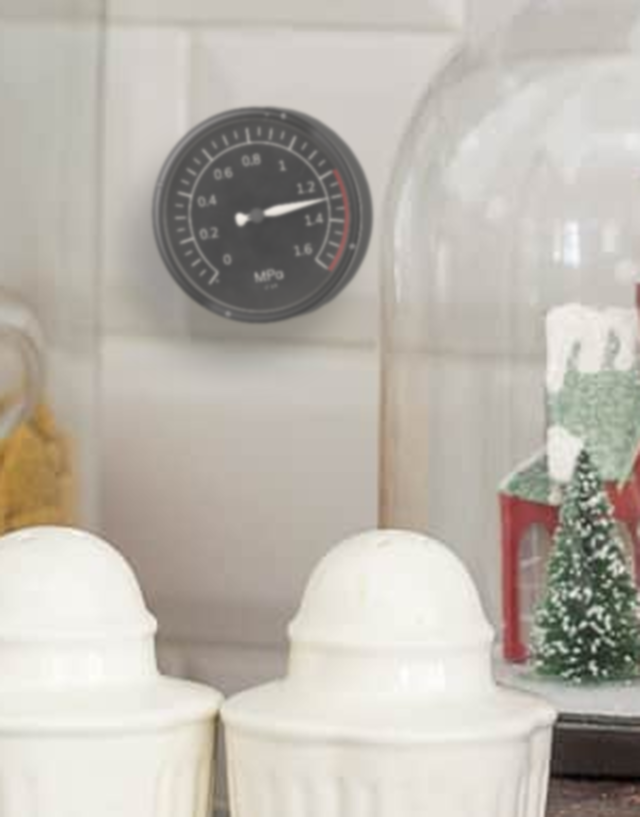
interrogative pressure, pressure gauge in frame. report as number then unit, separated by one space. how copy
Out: 1.3 MPa
